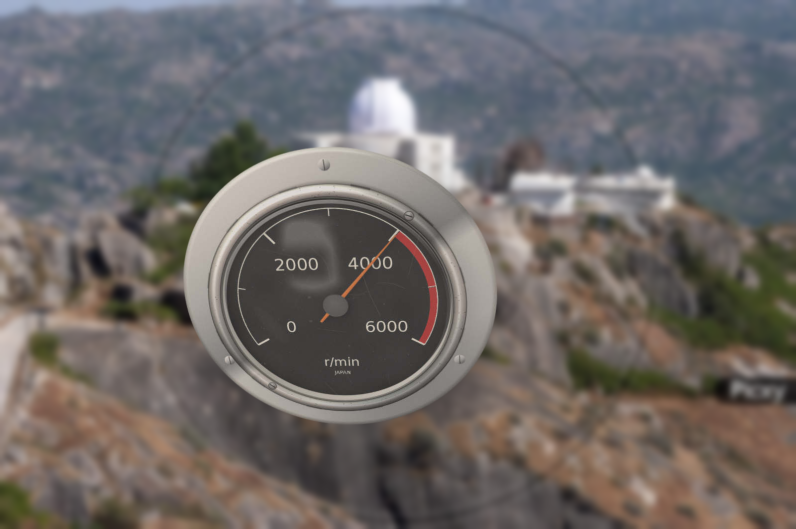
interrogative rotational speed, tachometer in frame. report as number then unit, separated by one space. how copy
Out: 4000 rpm
